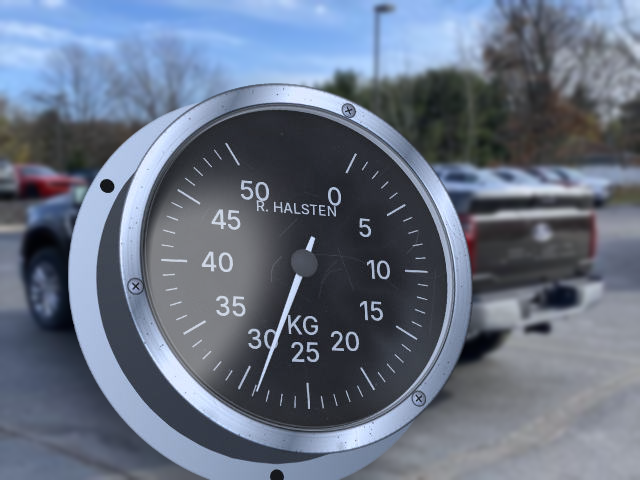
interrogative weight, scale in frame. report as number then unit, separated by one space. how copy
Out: 29 kg
